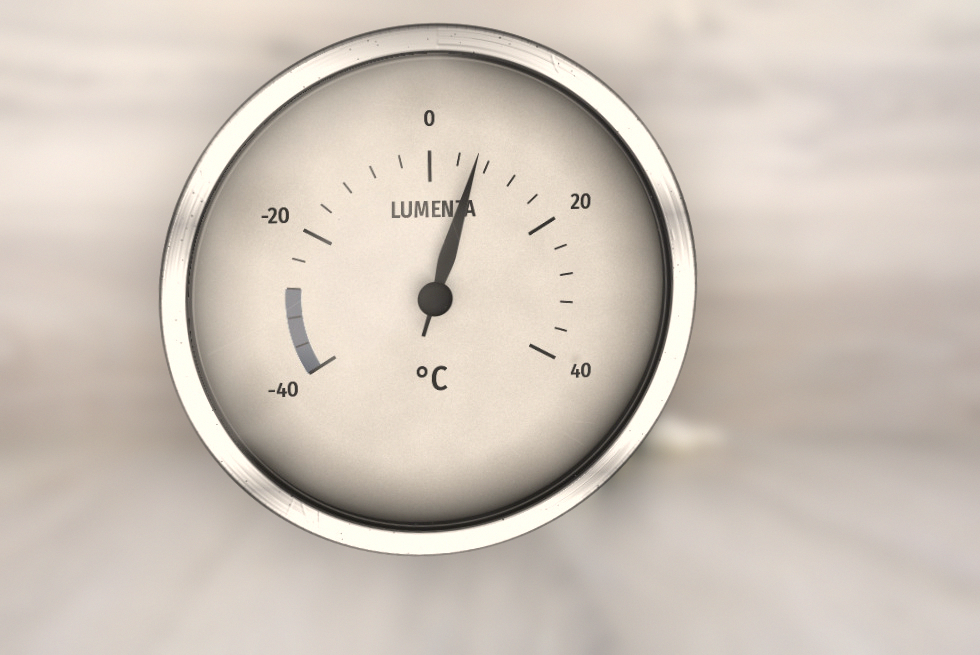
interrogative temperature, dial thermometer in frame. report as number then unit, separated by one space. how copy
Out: 6 °C
